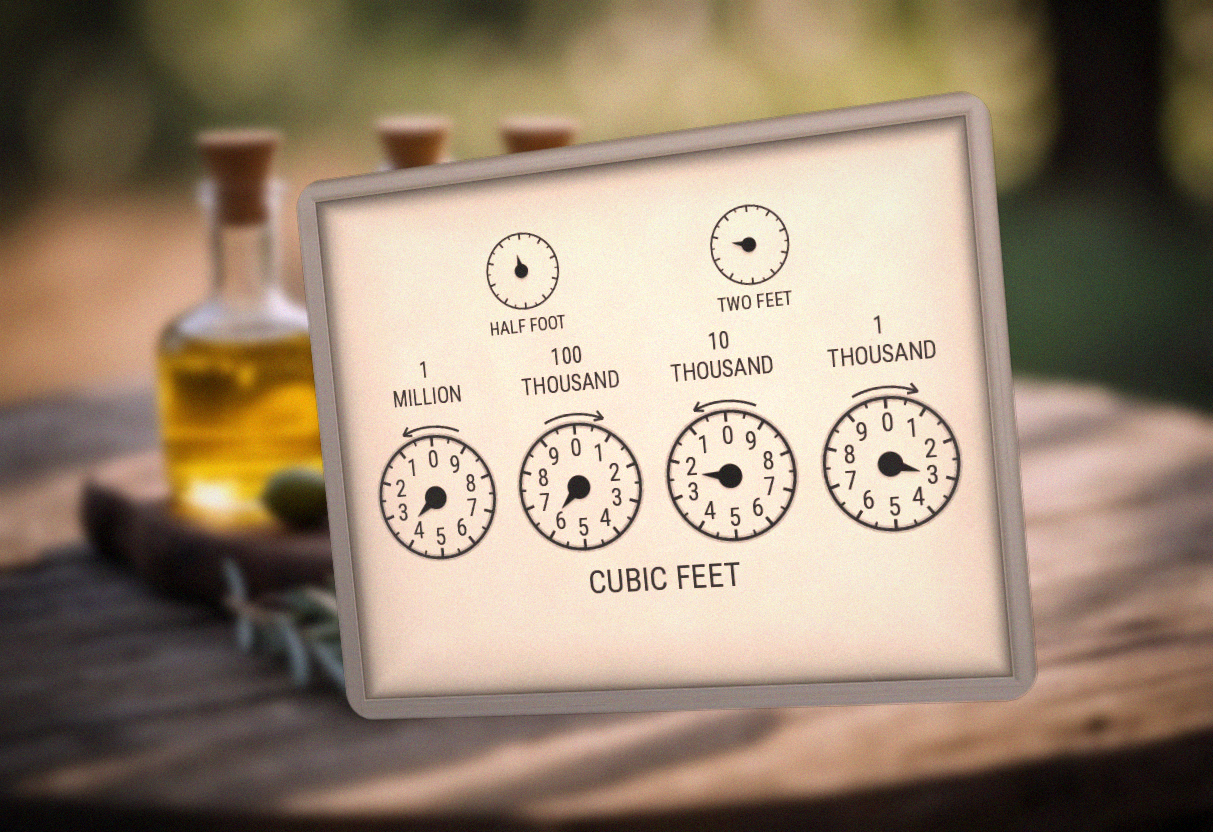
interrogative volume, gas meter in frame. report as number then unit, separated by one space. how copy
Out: 362300 ft³
